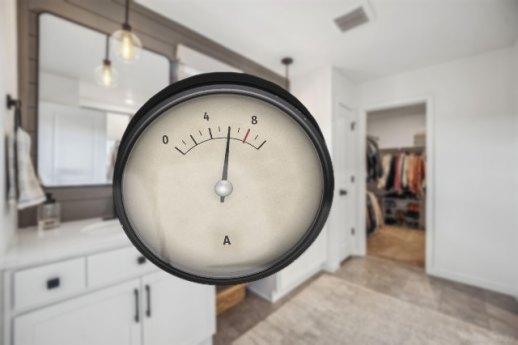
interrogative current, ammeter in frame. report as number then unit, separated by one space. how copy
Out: 6 A
